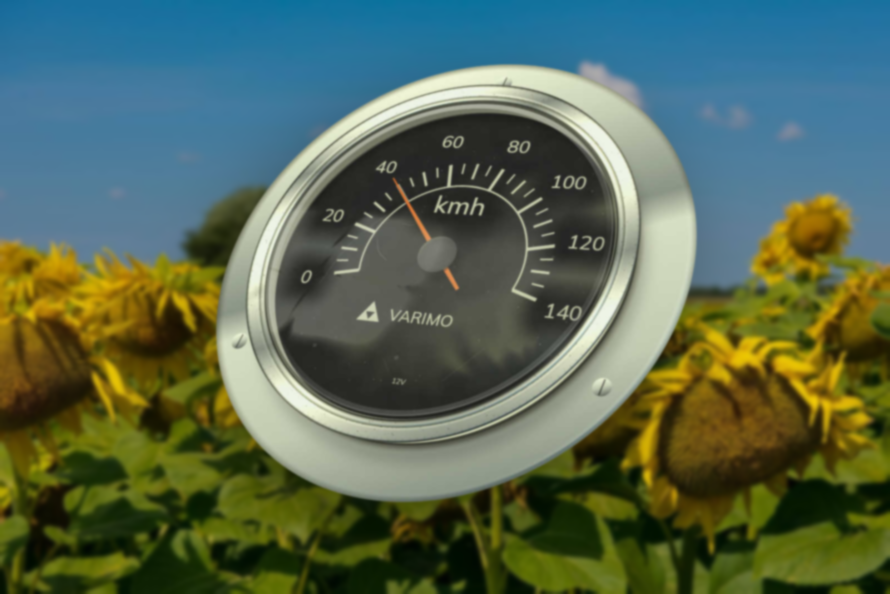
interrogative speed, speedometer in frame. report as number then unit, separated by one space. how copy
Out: 40 km/h
